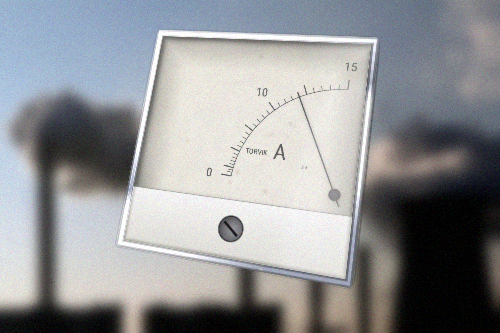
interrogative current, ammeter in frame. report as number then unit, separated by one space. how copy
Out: 12 A
